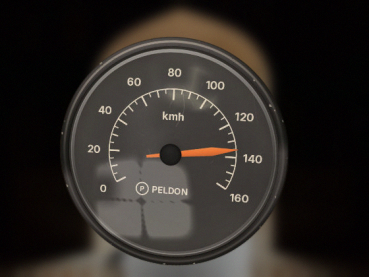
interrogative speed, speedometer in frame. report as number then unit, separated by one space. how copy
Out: 135 km/h
